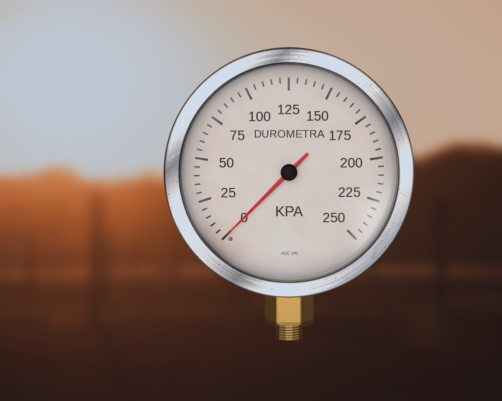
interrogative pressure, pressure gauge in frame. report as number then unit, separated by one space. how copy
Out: 0 kPa
